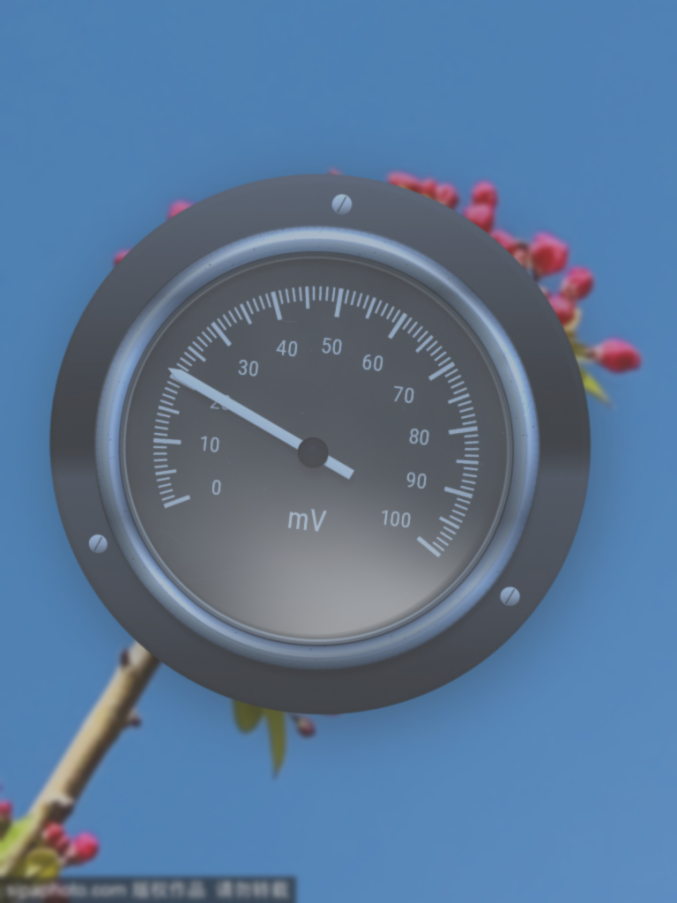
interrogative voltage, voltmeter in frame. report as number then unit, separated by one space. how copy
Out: 21 mV
